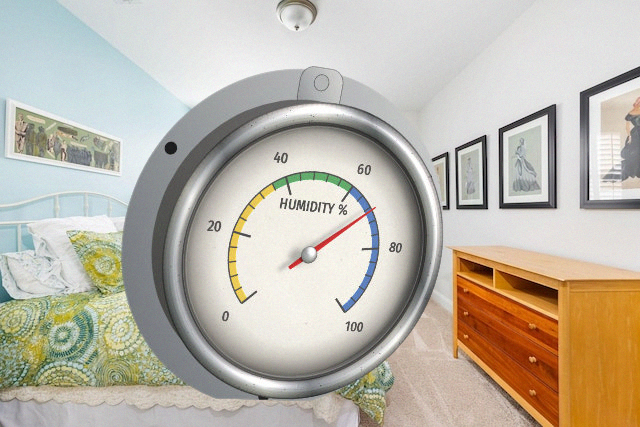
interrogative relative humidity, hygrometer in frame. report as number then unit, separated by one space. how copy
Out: 68 %
